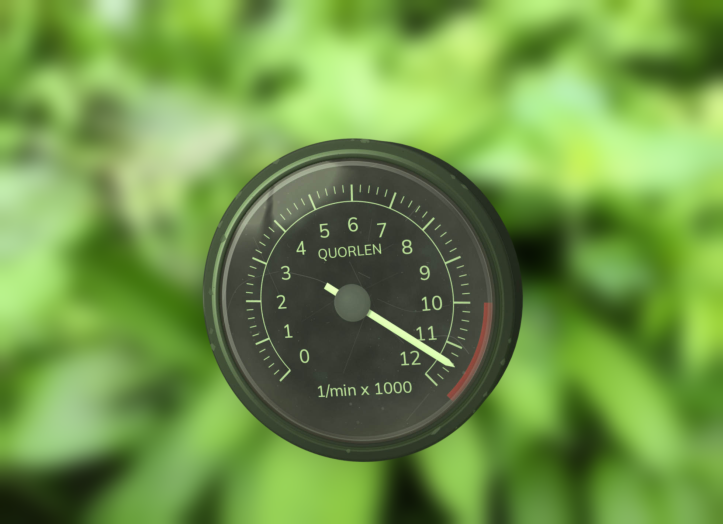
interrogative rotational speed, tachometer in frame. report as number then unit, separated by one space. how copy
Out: 11400 rpm
